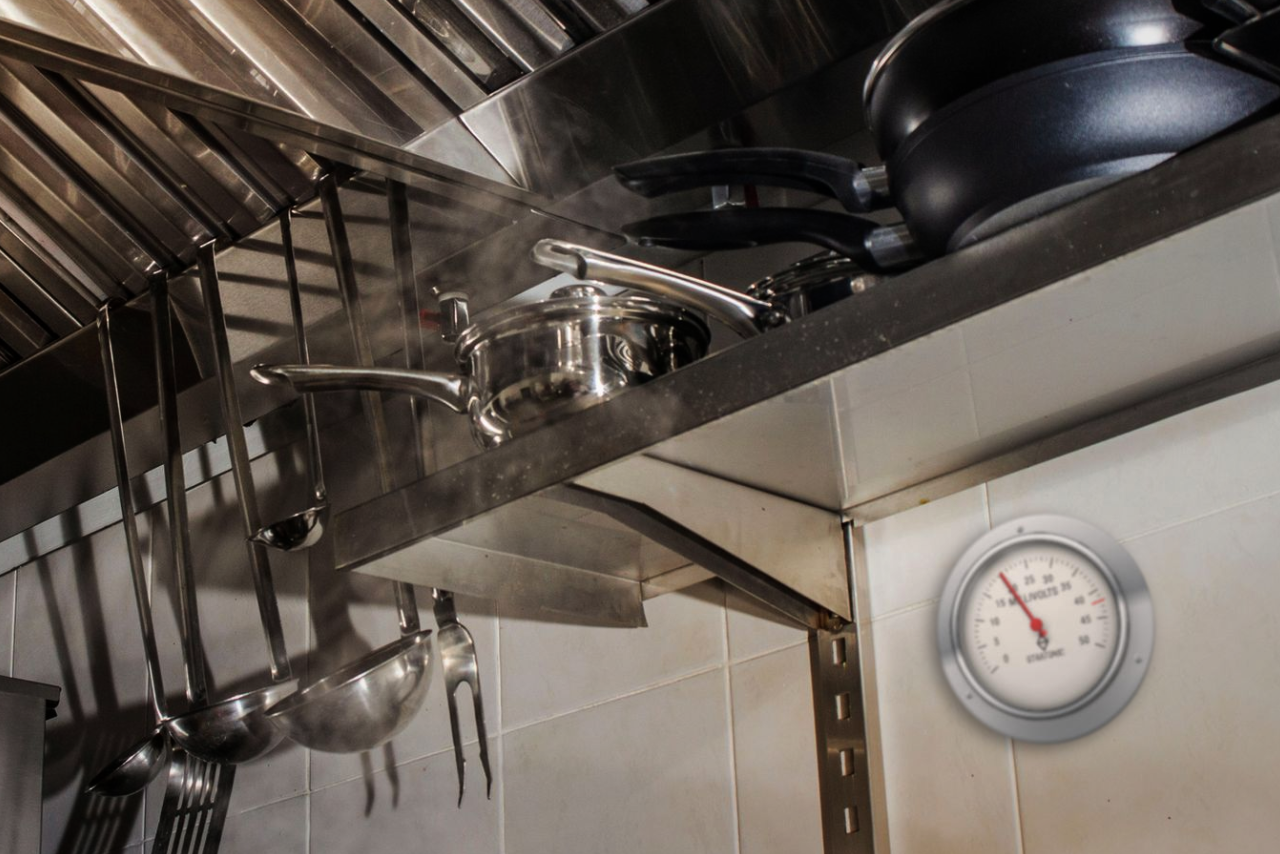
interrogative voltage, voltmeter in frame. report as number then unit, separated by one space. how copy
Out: 20 mV
